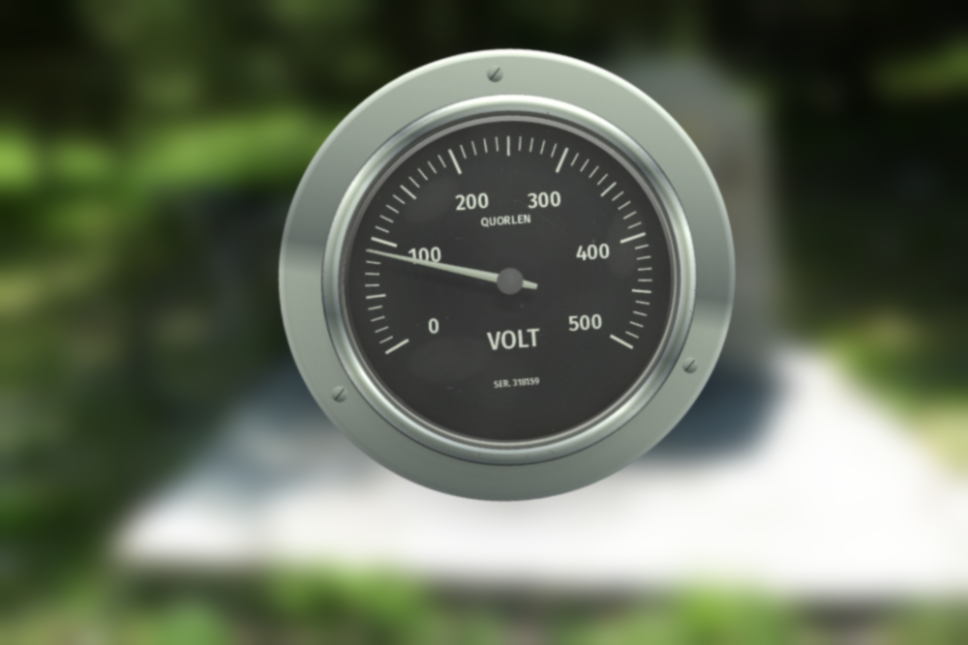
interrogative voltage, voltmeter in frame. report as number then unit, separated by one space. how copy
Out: 90 V
